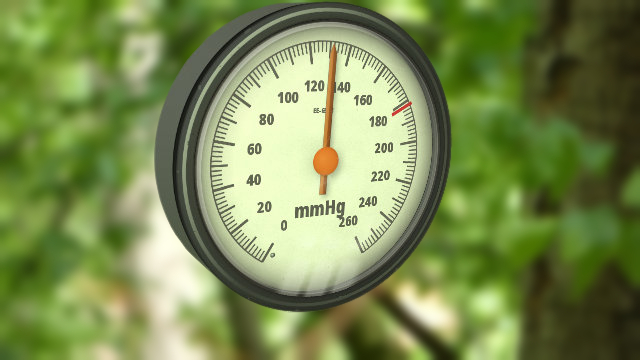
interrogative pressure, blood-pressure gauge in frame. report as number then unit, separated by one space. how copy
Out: 130 mmHg
